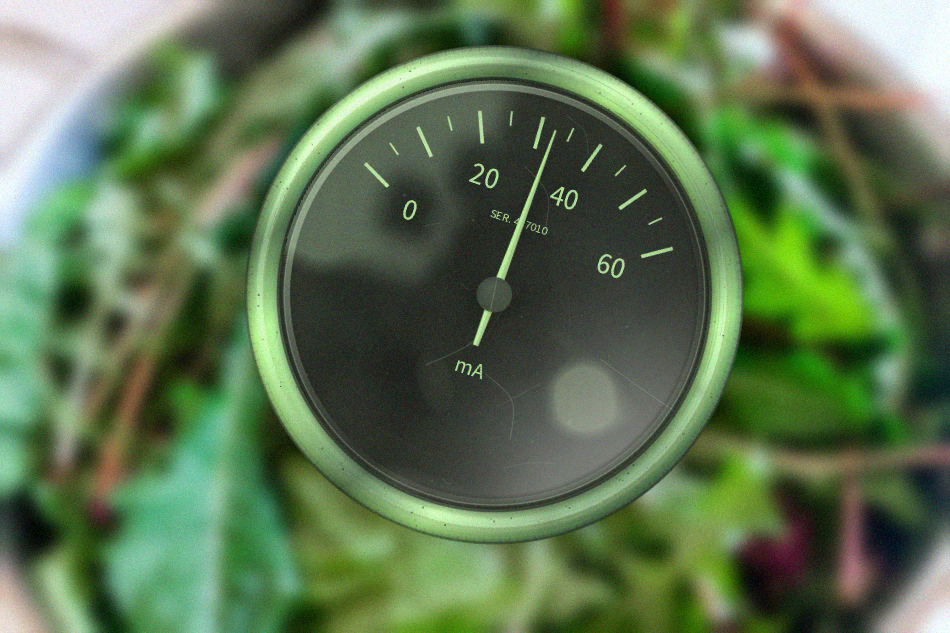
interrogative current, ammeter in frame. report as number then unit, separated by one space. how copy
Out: 32.5 mA
